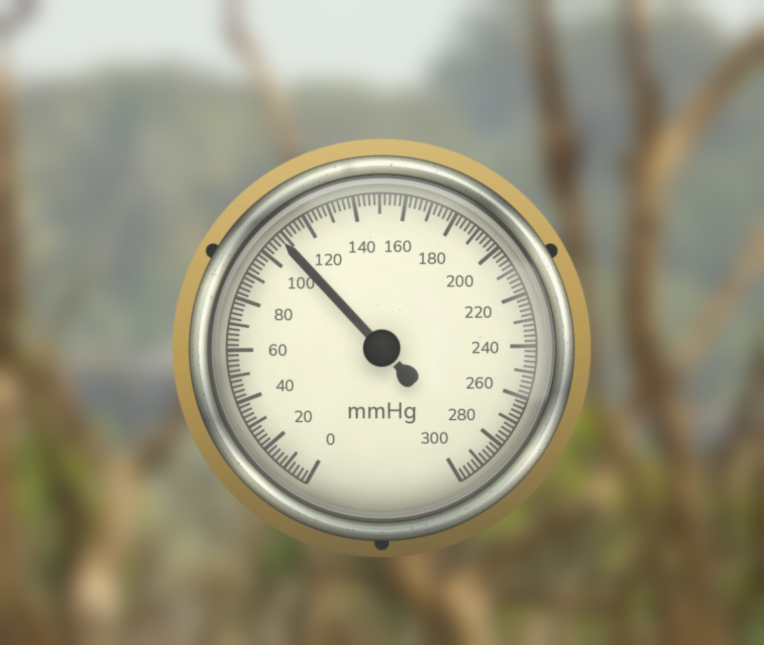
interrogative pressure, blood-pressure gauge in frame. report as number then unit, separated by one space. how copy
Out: 108 mmHg
